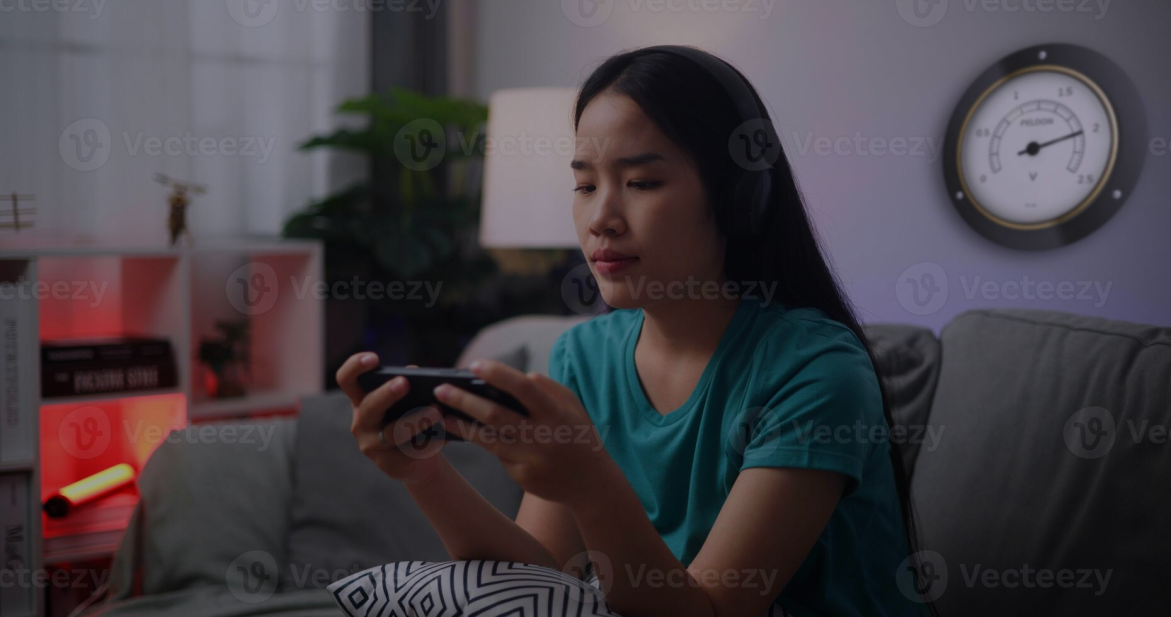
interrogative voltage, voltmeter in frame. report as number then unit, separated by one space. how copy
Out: 2 V
